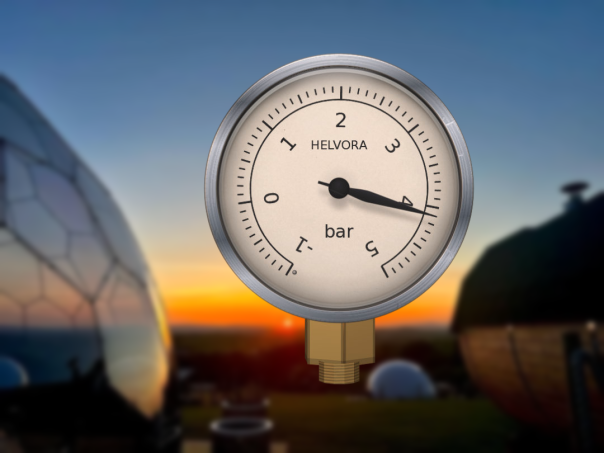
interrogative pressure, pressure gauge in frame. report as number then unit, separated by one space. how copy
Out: 4.1 bar
